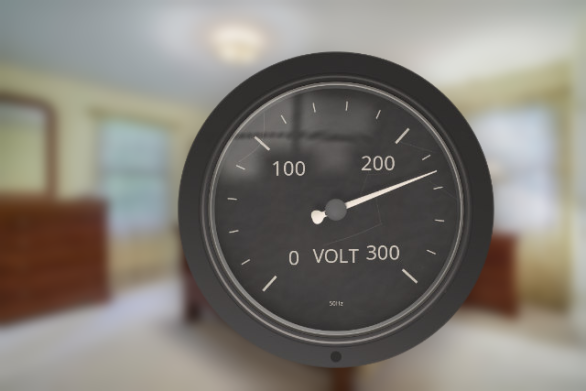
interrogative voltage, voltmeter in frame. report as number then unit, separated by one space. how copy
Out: 230 V
